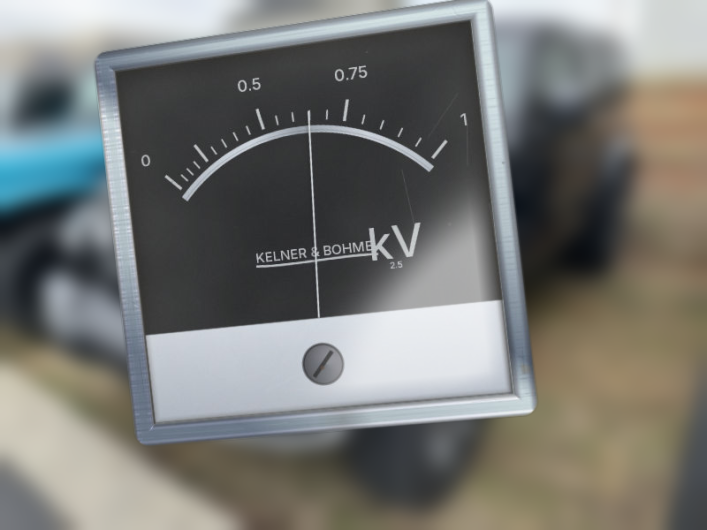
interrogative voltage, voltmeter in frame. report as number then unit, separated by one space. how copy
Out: 0.65 kV
